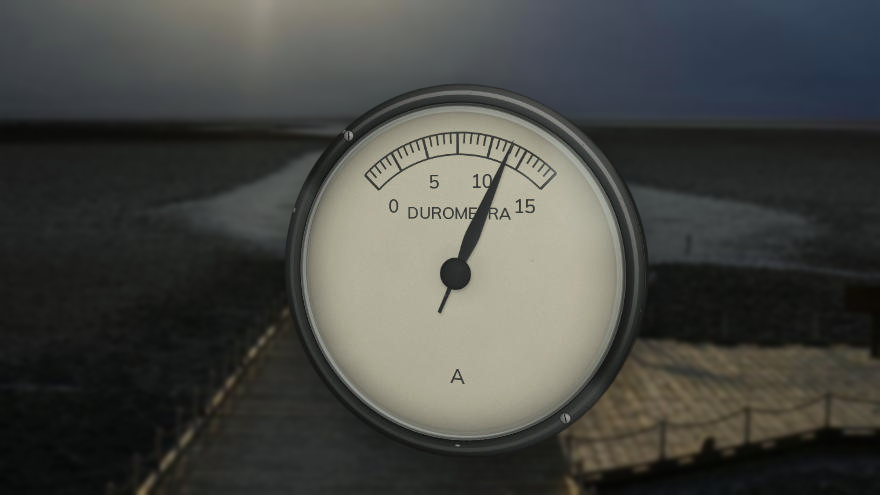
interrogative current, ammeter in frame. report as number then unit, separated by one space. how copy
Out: 11.5 A
